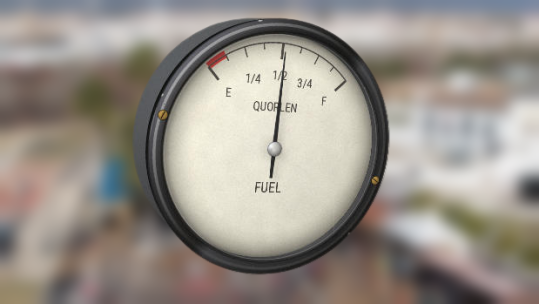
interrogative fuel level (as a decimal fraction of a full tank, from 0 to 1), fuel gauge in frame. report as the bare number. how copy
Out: 0.5
